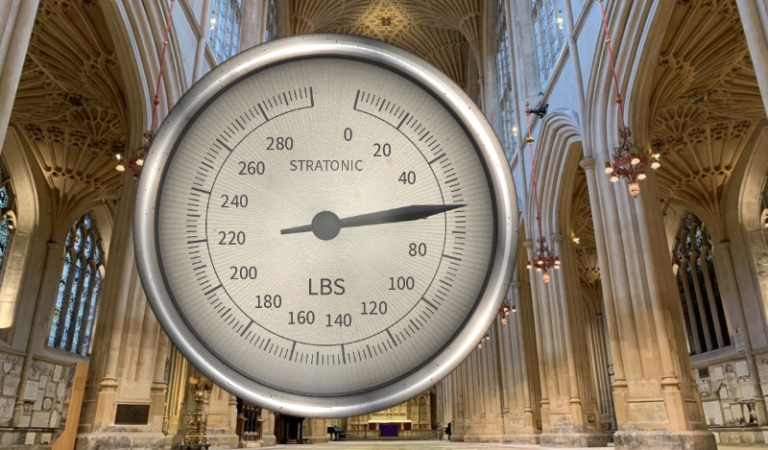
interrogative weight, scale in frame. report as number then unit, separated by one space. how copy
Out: 60 lb
